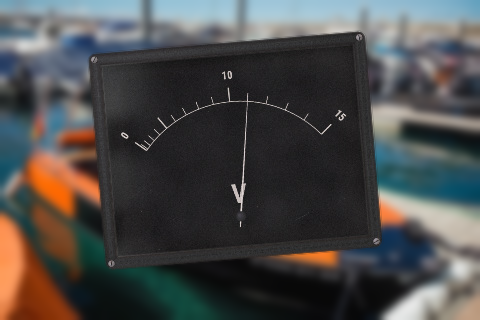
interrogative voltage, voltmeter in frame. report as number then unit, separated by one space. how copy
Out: 11 V
